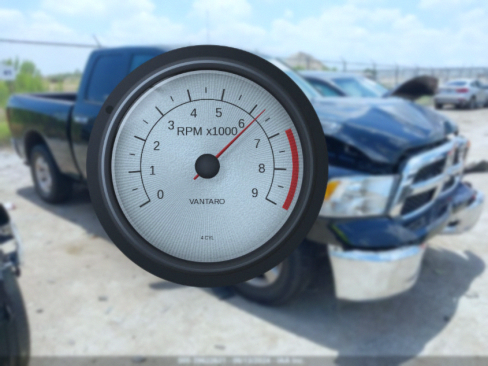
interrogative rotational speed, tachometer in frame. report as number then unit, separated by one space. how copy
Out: 6250 rpm
